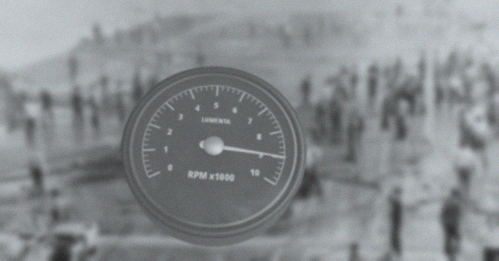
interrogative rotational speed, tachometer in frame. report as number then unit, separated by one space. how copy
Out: 9000 rpm
